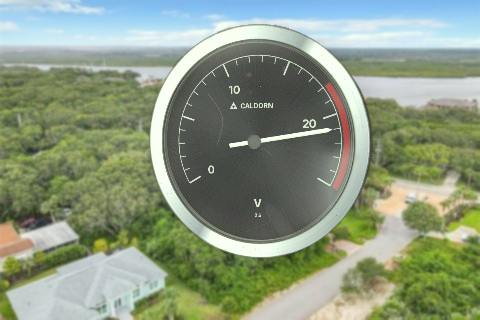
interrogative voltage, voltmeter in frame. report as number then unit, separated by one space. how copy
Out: 21 V
